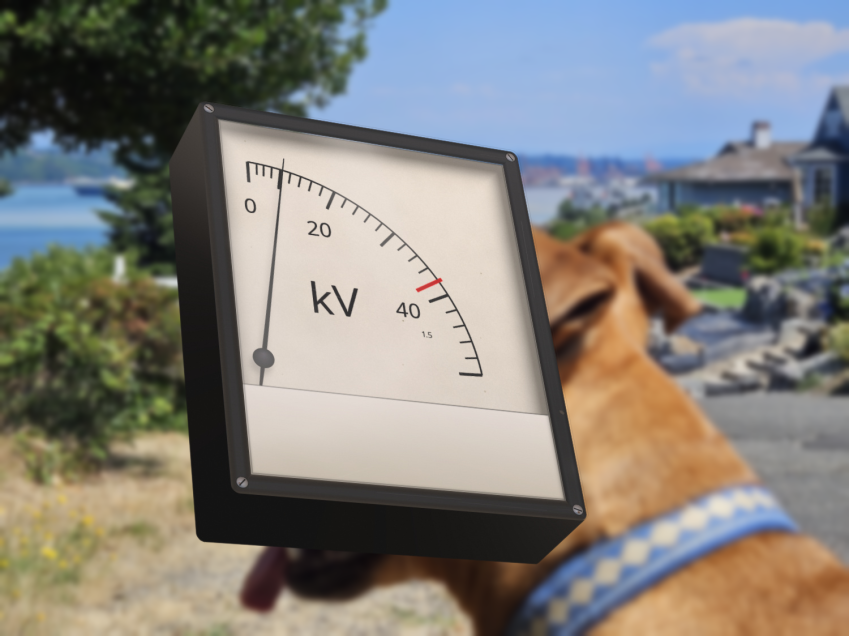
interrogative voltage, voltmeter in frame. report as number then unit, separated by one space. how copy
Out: 10 kV
